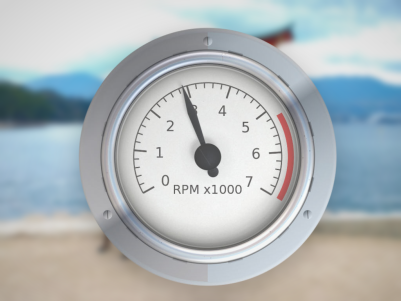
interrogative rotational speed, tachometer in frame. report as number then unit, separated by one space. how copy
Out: 2900 rpm
